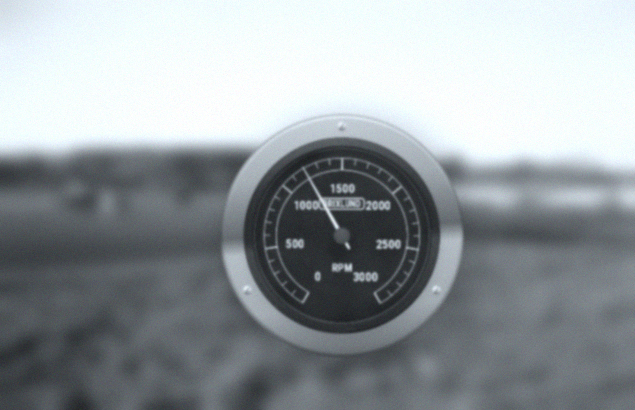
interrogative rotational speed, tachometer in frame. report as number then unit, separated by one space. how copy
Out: 1200 rpm
